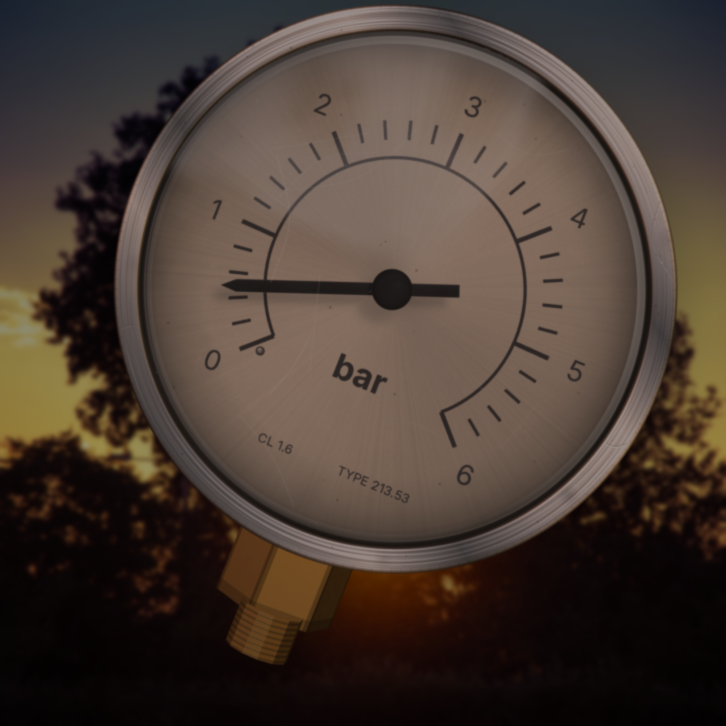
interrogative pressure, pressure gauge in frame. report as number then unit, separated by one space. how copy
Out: 0.5 bar
